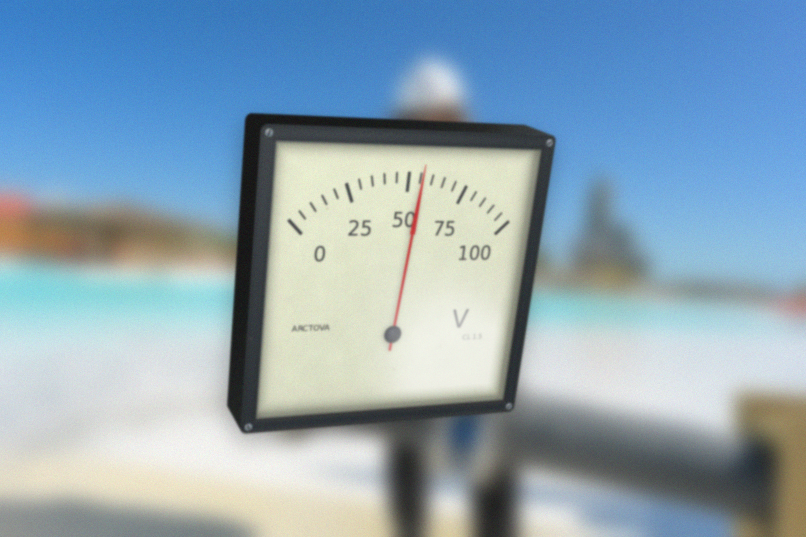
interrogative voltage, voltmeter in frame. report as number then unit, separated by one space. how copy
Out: 55 V
